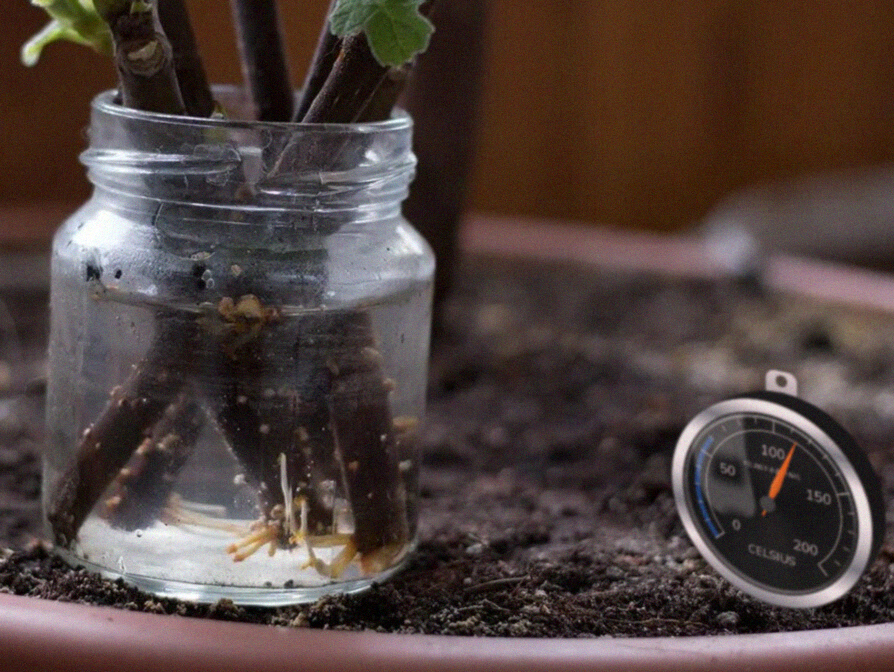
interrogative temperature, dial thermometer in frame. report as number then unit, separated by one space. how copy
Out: 115 °C
